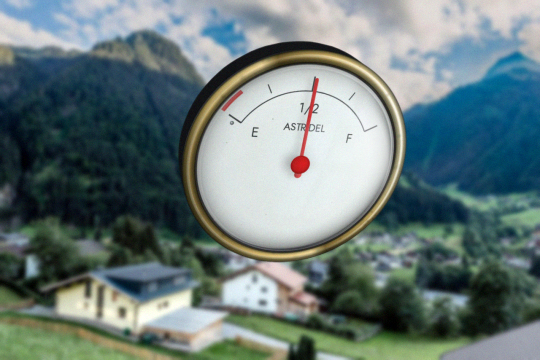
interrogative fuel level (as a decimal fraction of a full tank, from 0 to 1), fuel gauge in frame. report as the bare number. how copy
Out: 0.5
